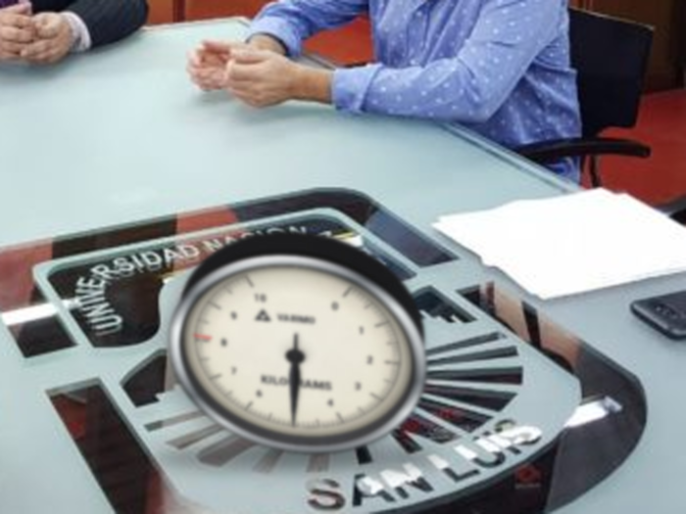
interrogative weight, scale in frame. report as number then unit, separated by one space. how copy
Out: 5 kg
